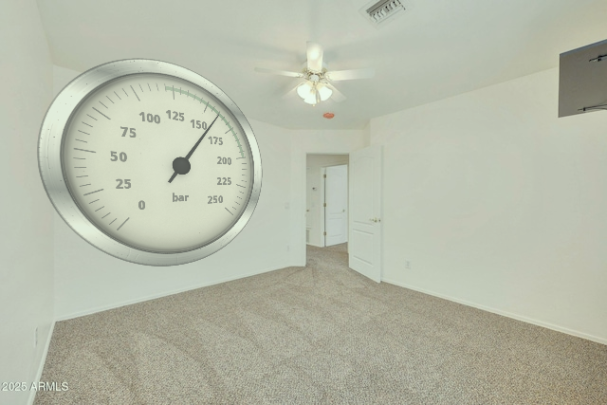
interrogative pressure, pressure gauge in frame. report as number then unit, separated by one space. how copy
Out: 160 bar
